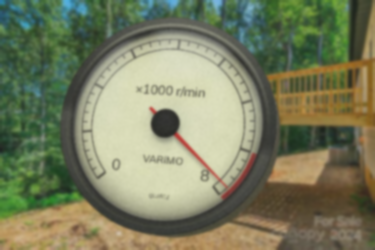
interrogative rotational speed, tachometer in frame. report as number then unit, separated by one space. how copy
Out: 7800 rpm
